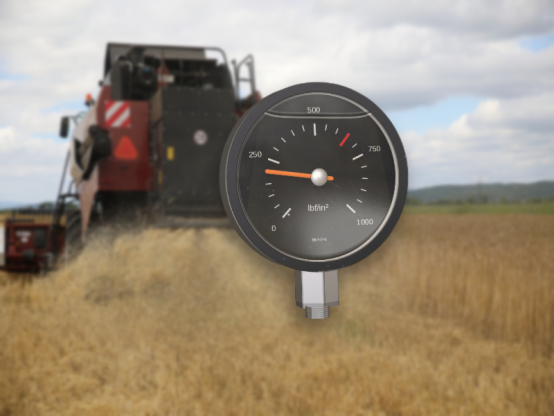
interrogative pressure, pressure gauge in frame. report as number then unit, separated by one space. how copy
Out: 200 psi
